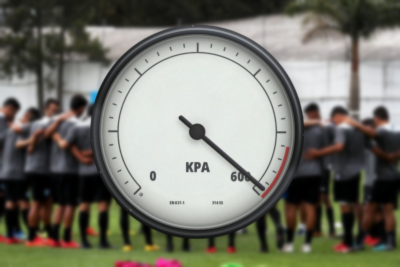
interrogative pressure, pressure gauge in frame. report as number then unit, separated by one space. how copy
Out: 590 kPa
